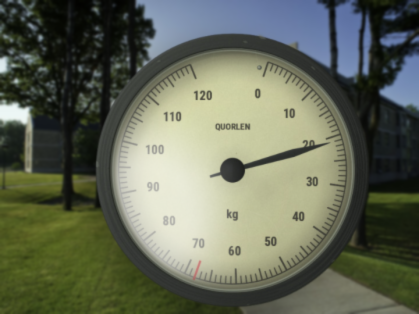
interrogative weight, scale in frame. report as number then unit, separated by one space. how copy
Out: 21 kg
